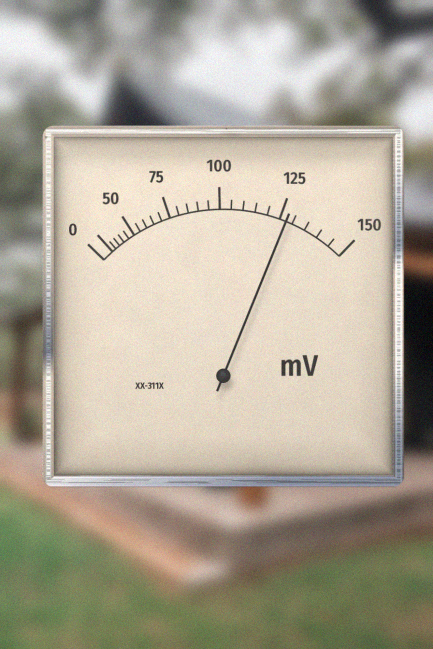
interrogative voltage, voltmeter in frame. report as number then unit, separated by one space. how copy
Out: 127.5 mV
